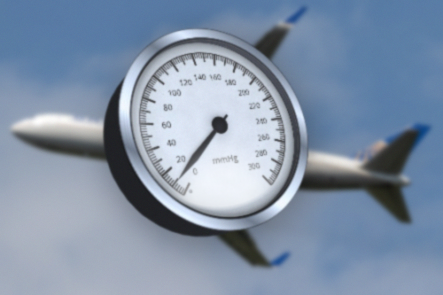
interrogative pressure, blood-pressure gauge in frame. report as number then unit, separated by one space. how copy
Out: 10 mmHg
